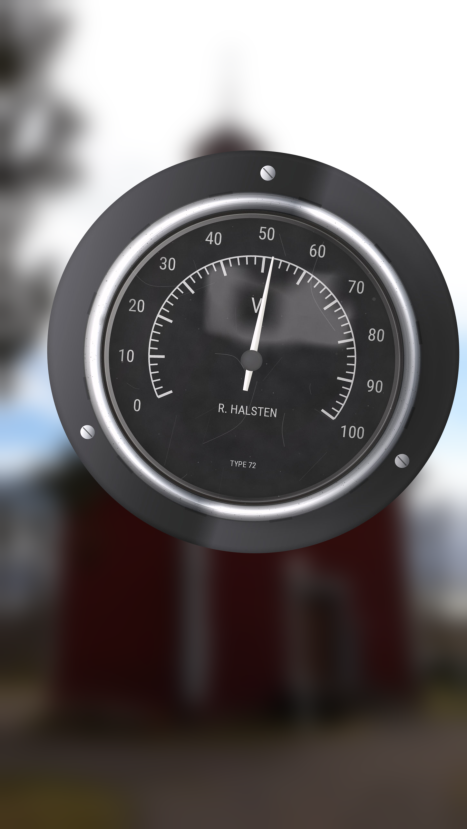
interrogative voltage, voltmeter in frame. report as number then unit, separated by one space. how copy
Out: 52 V
